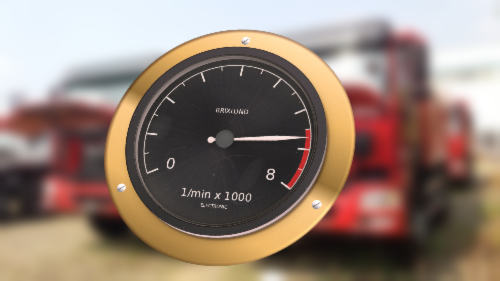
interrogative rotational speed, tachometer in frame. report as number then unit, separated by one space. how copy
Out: 6750 rpm
